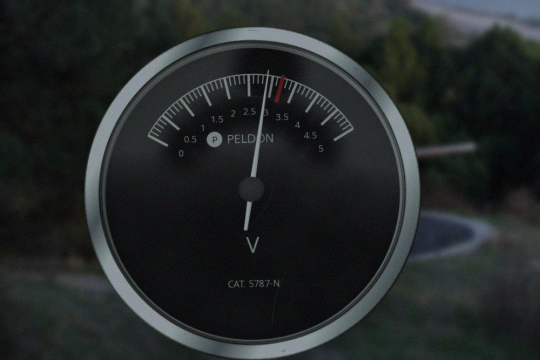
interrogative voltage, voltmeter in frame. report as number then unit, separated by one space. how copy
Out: 2.9 V
